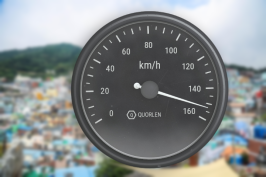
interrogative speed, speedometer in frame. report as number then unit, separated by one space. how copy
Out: 152.5 km/h
